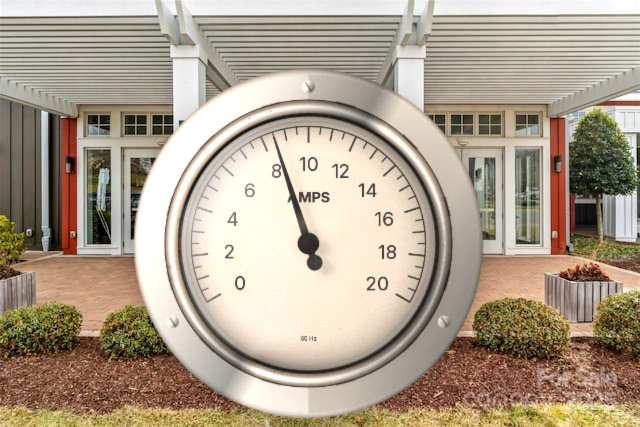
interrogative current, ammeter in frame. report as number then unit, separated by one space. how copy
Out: 8.5 A
